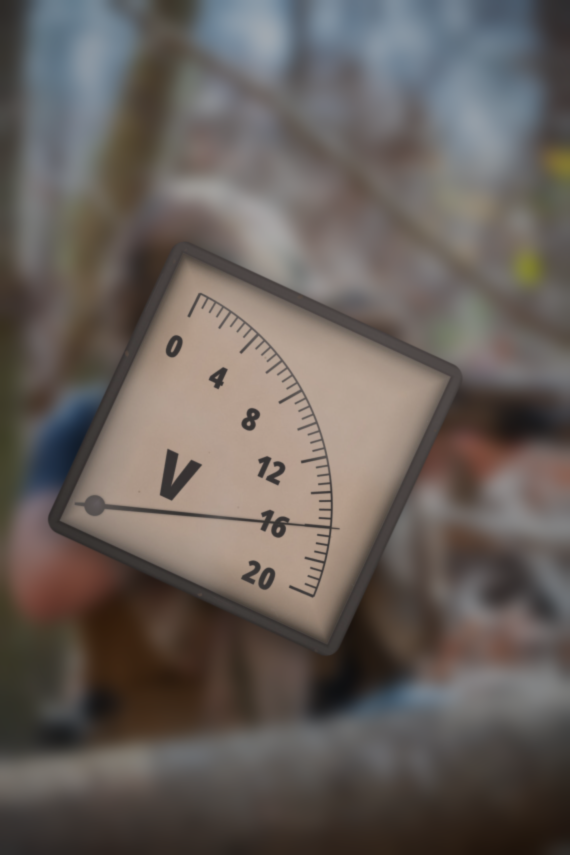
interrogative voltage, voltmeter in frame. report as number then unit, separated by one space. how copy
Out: 16 V
